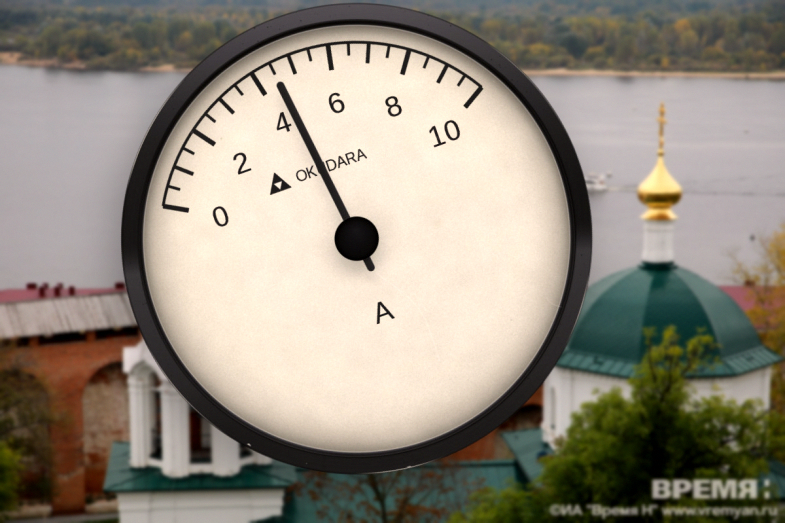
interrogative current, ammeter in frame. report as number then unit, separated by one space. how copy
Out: 4.5 A
